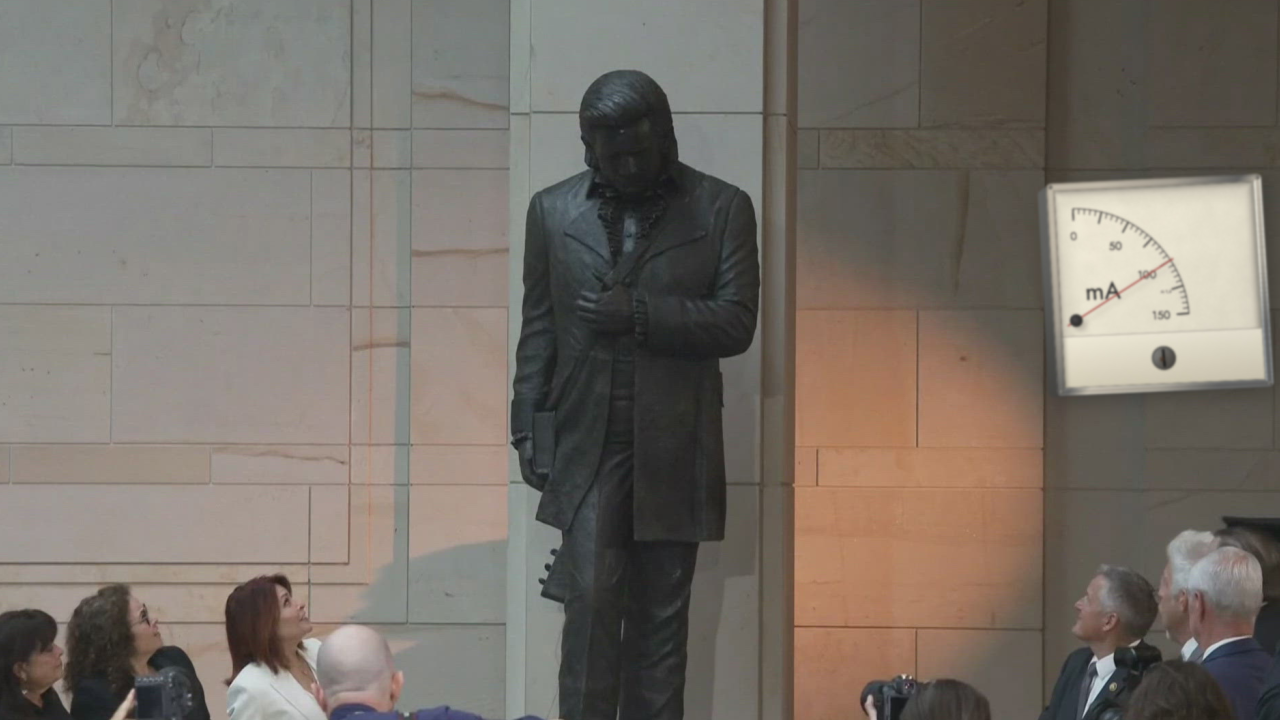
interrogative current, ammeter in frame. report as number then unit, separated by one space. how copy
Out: 100 mA
